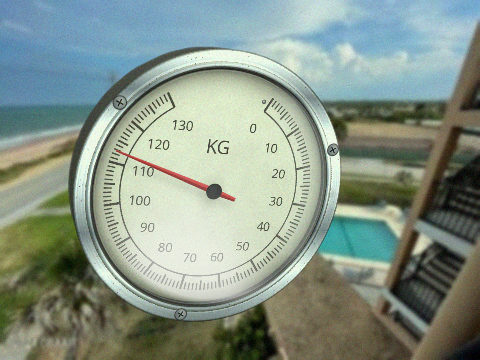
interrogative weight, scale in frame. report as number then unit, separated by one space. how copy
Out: 113 kg
